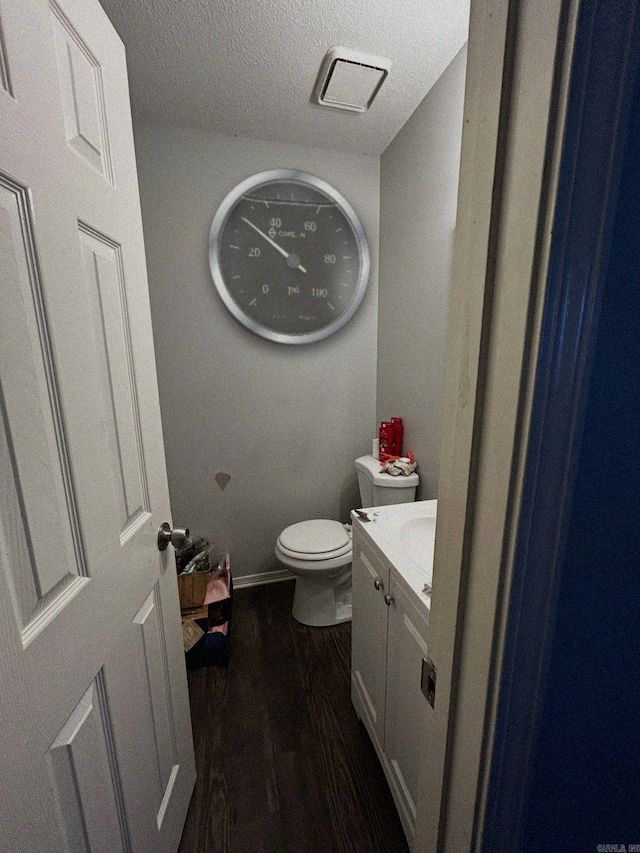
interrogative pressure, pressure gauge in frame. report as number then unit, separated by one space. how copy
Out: 30 psi
